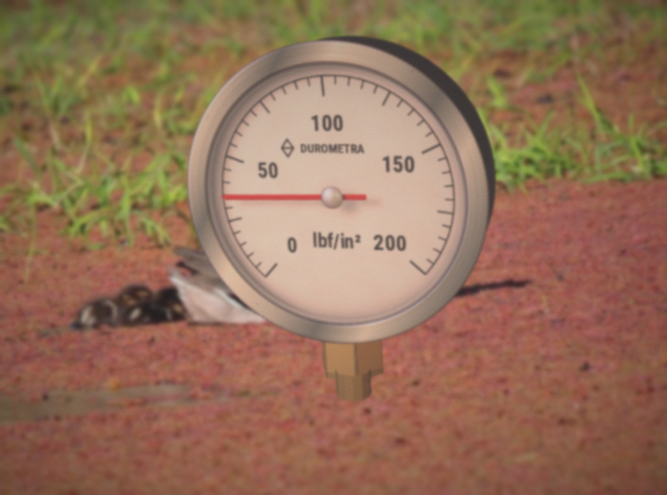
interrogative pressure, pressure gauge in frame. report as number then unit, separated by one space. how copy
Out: 35 psi
